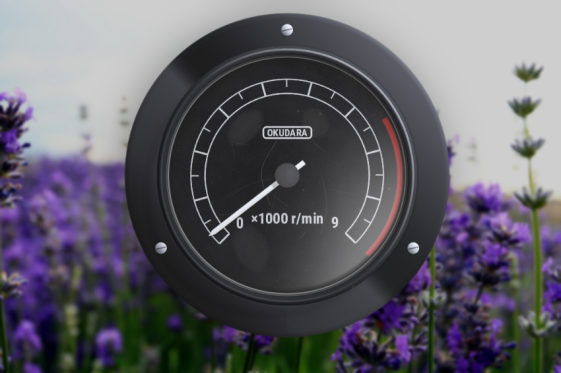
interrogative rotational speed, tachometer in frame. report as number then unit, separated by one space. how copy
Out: 250 rpm
